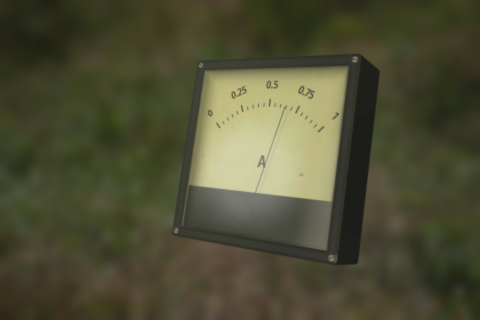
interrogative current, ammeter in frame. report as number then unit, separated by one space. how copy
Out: 0.65 A
